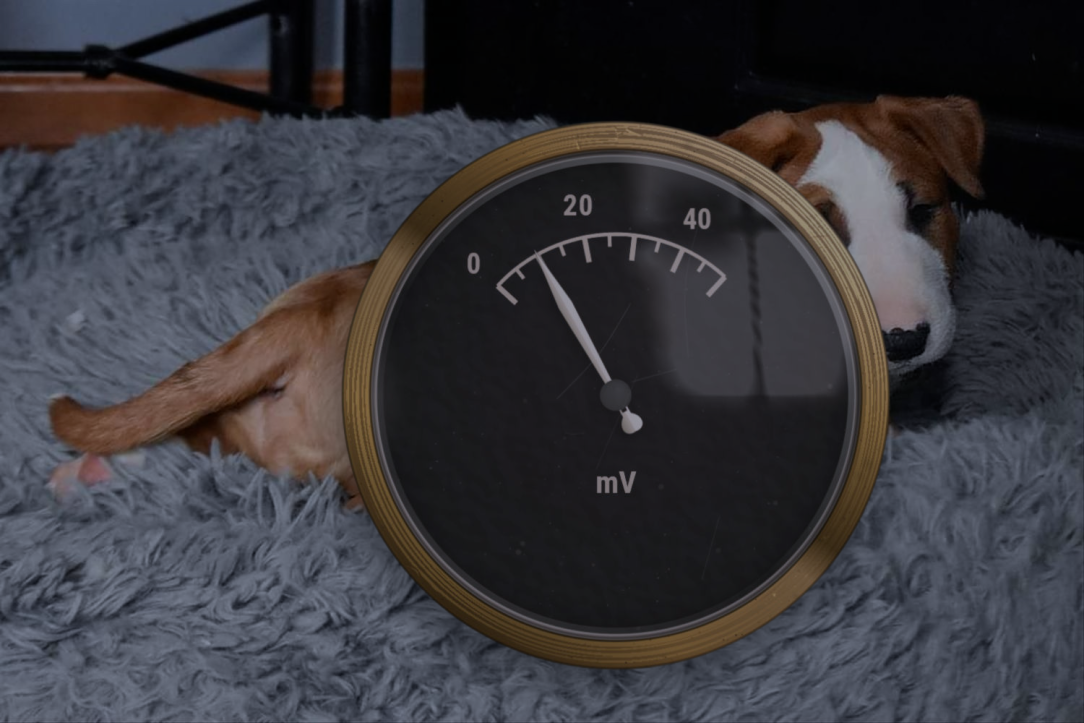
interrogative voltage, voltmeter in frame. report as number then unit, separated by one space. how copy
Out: 10 mV
